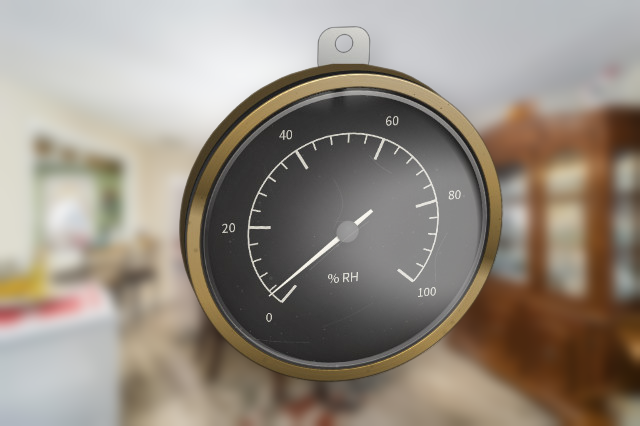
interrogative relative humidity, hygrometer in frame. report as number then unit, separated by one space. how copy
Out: 4 %
